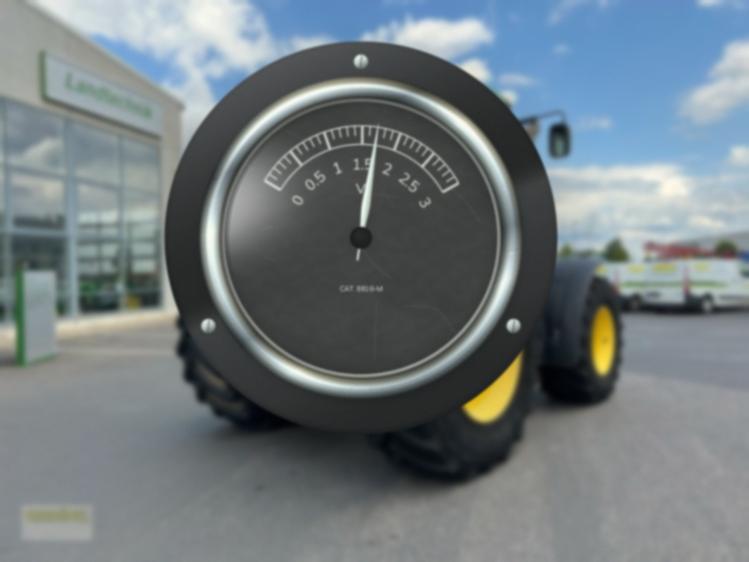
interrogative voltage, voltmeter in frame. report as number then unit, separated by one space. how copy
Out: 1.7 V
